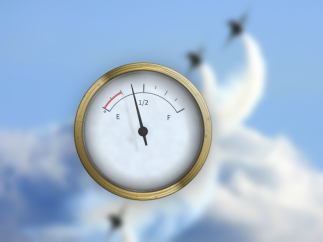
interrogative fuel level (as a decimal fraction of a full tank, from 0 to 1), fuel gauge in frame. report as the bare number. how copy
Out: 0.375
